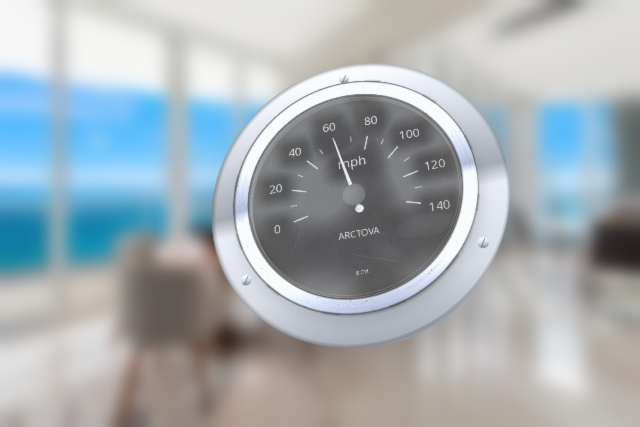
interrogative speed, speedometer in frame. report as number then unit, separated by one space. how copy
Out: 60 mph
